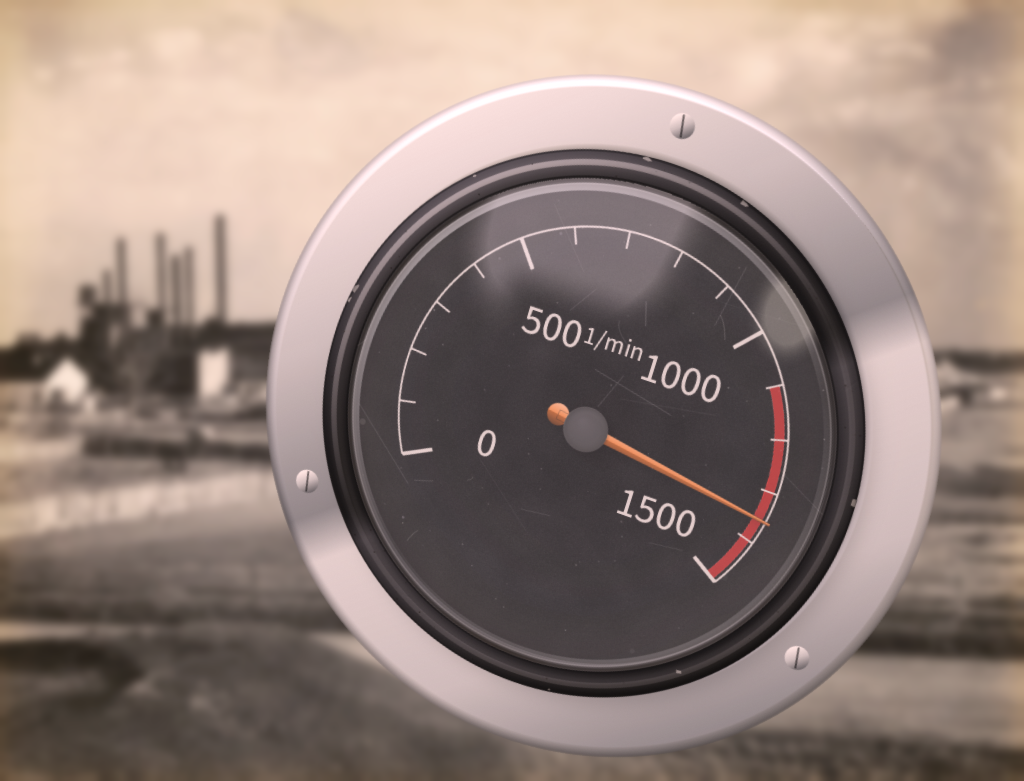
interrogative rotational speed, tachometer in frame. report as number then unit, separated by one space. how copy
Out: 1350 rpm
